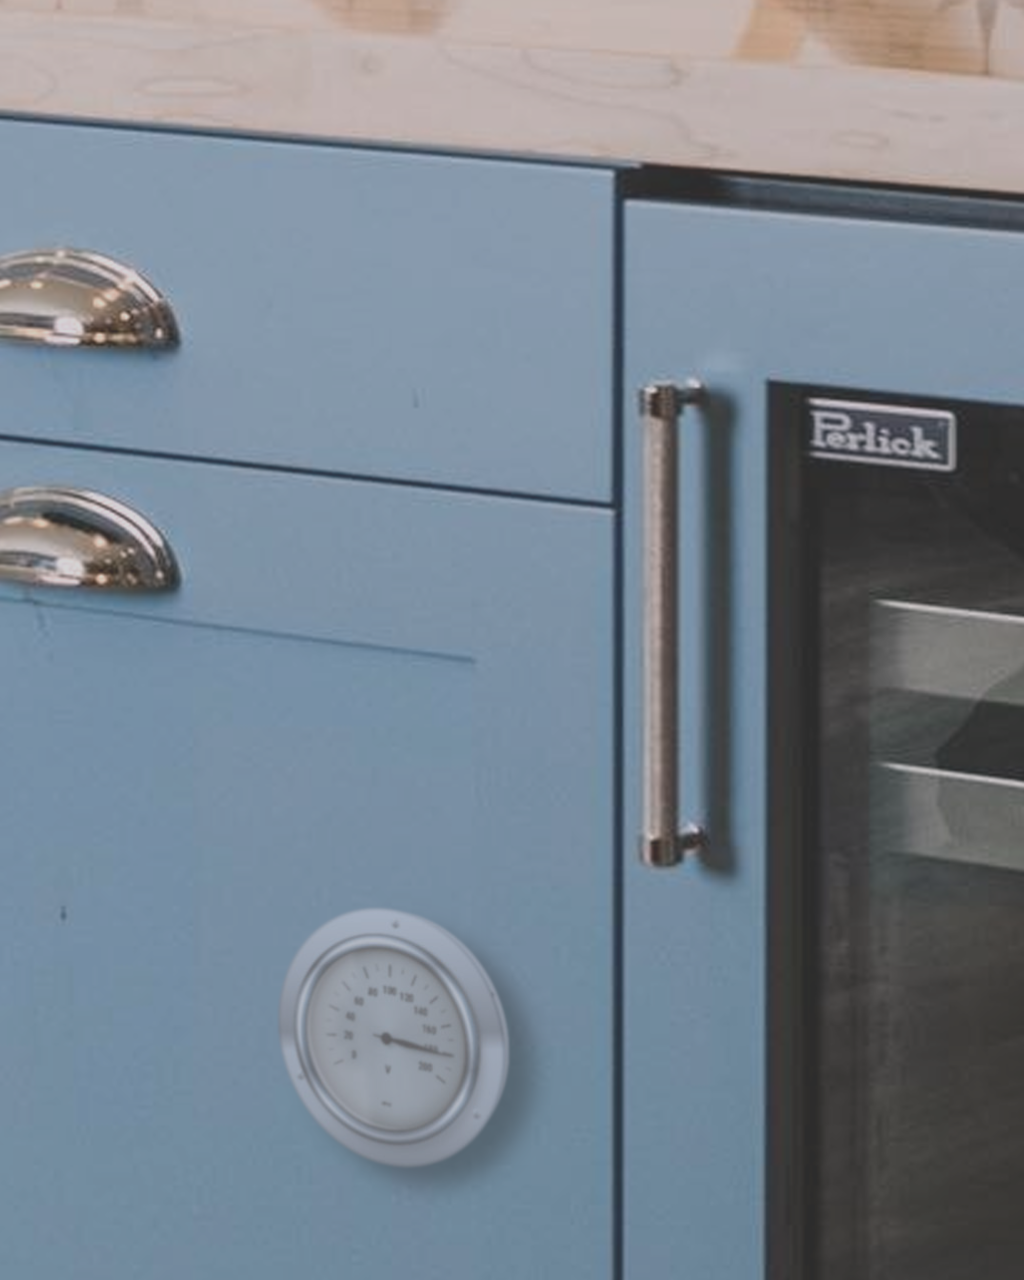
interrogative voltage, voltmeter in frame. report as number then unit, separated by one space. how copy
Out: 180 V
